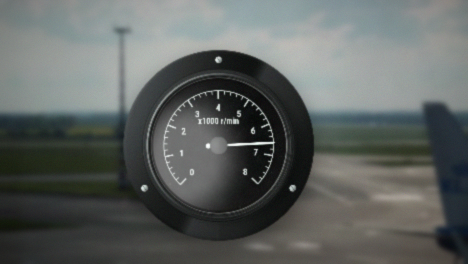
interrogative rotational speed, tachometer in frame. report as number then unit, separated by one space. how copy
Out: 6600 rpm
